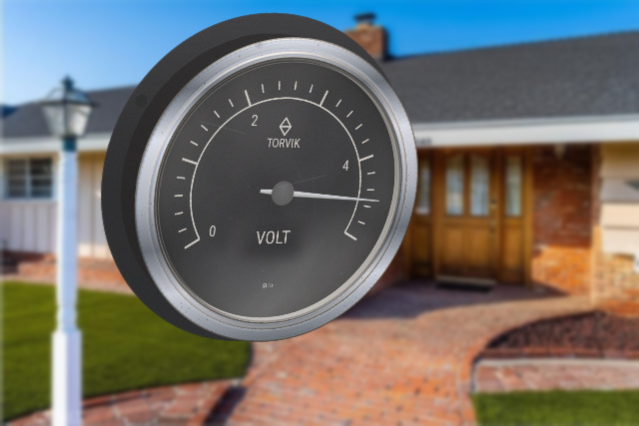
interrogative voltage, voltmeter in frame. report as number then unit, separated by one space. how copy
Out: 4.5 V
